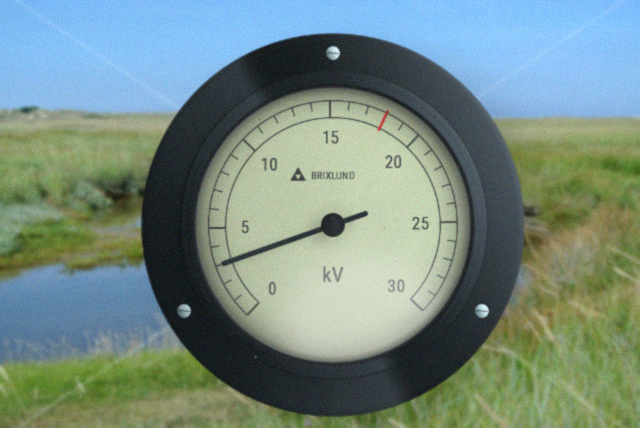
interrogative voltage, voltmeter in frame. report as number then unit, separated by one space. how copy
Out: 3 kV
